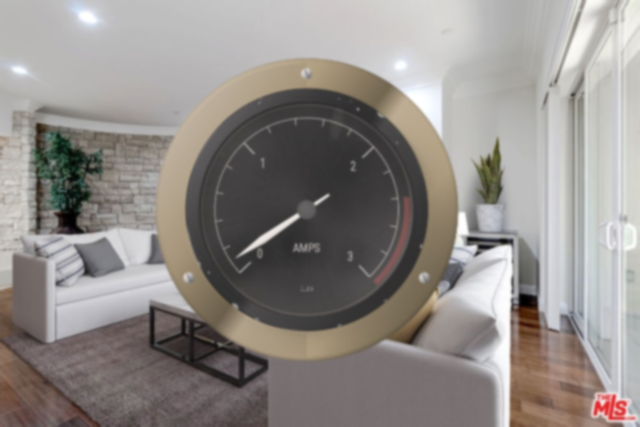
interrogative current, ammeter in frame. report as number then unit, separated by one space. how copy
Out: 0.1 A
